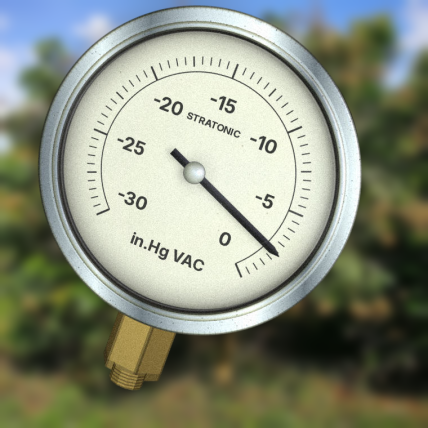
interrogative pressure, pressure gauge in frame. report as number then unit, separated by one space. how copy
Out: -2.5 inHg
